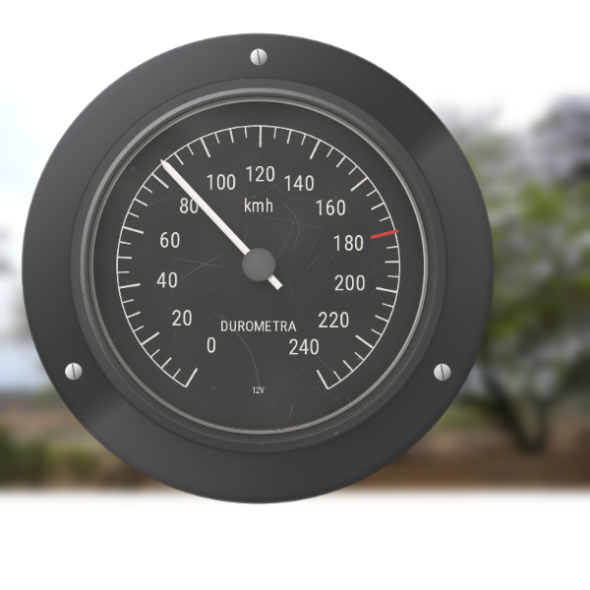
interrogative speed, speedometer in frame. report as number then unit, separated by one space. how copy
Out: 85 km/h
